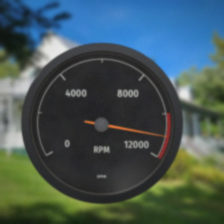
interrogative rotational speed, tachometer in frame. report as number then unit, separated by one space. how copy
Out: 11000 rpm
